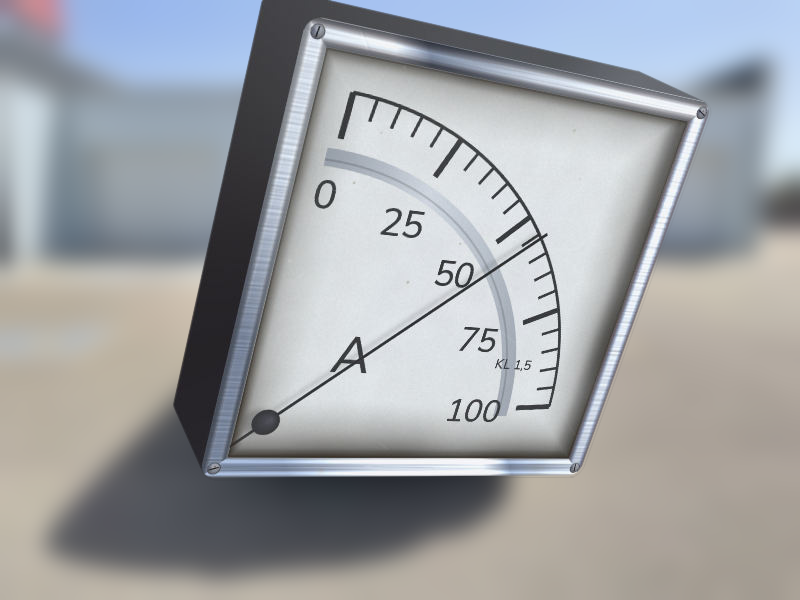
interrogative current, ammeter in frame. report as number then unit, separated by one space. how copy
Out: 55 A
